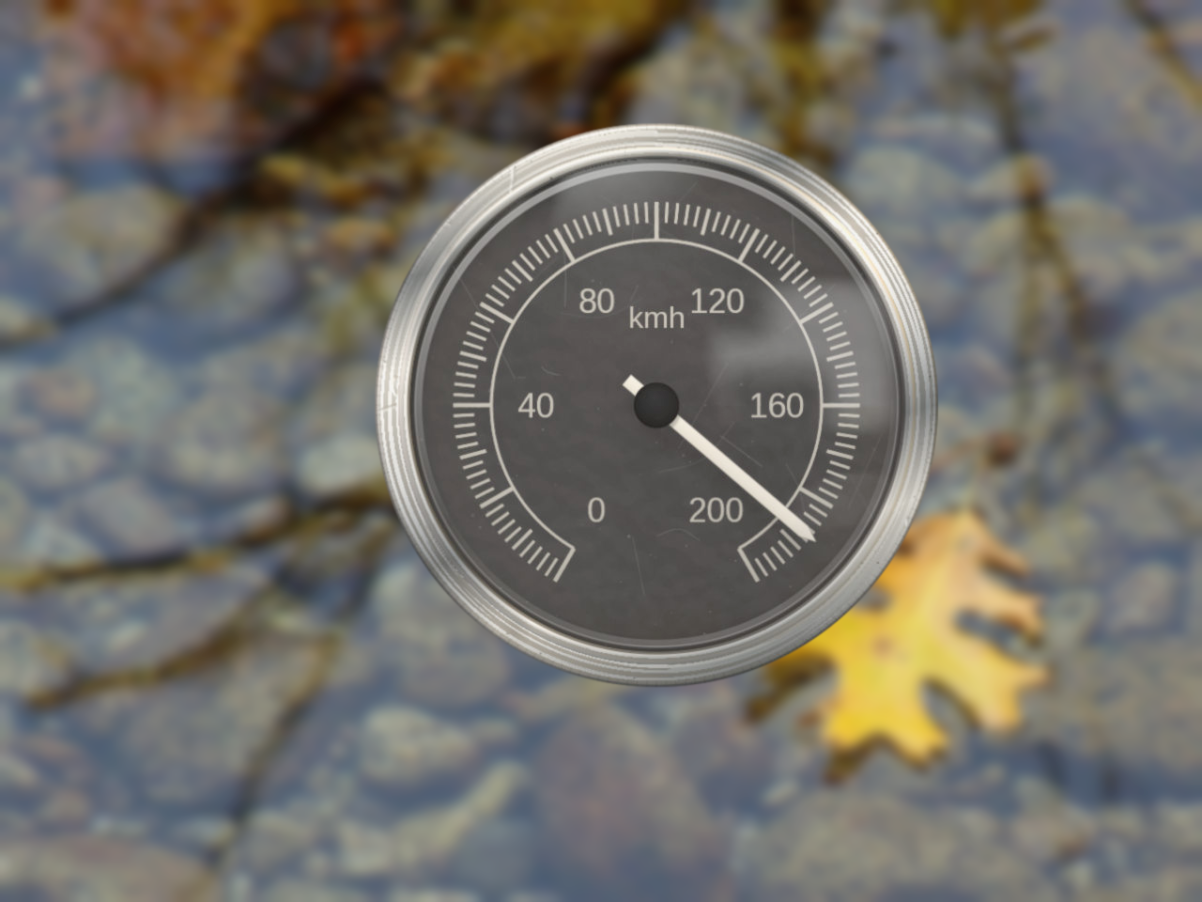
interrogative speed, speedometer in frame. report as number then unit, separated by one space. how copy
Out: 187 km/h
